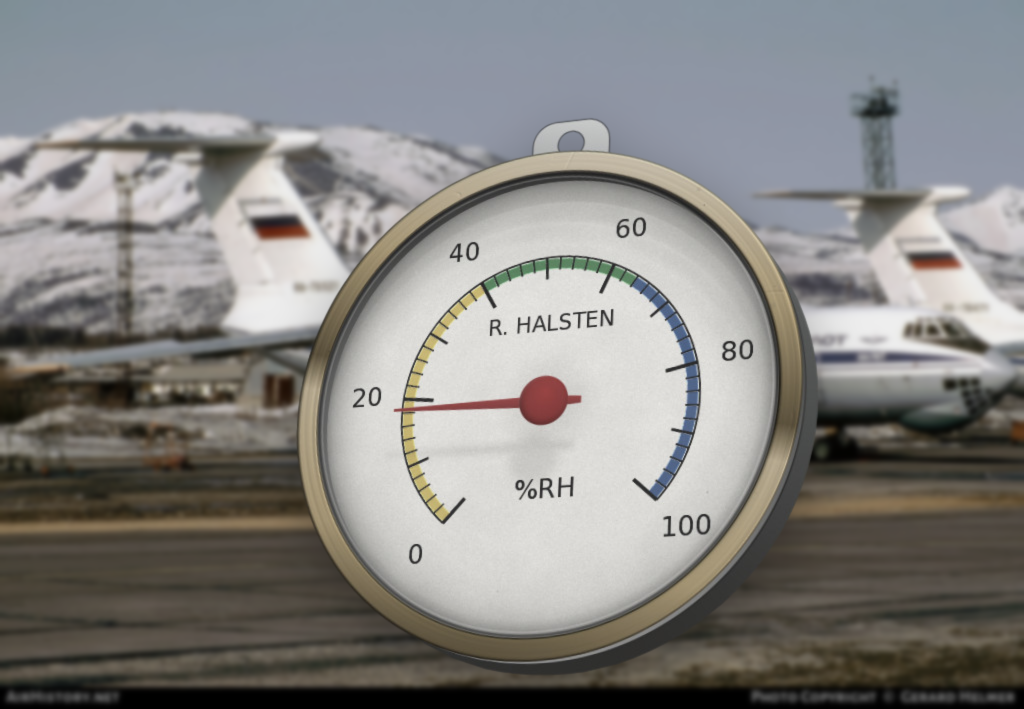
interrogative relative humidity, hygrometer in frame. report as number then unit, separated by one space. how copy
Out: 18 %
